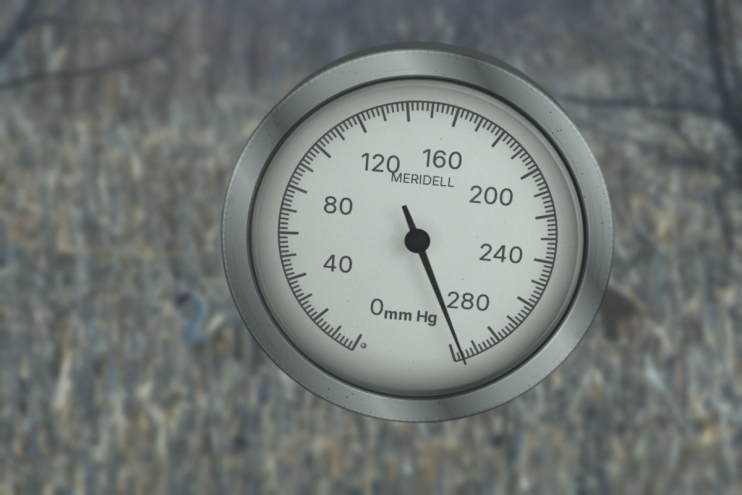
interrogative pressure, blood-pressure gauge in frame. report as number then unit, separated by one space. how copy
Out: 296 mmHg
